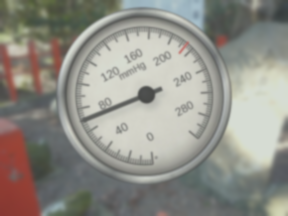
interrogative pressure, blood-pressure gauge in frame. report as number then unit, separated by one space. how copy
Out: 70 mmHg
